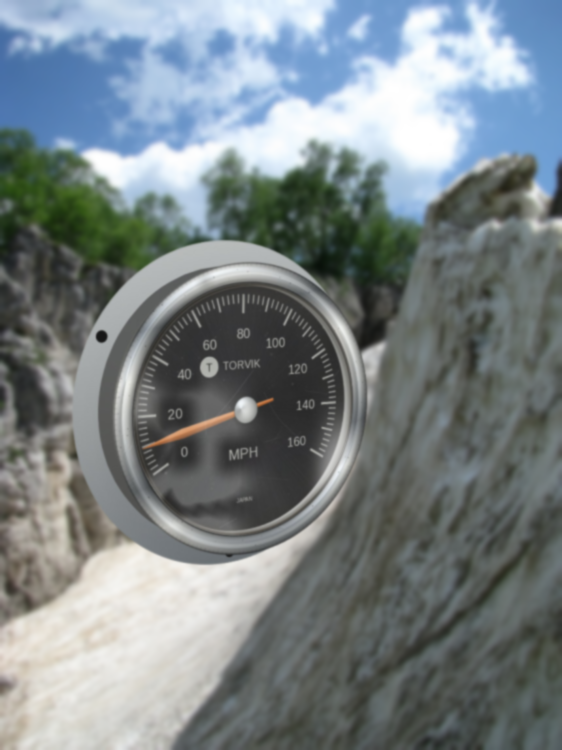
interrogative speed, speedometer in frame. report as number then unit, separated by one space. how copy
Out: 10 mph
